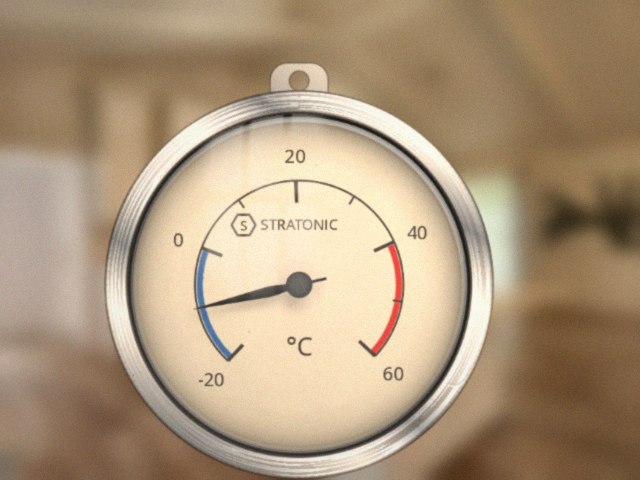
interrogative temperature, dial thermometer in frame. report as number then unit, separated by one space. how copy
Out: -10 °C
